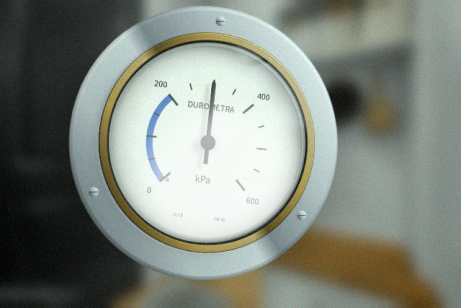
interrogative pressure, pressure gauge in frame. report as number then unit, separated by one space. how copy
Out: 300 kPa
